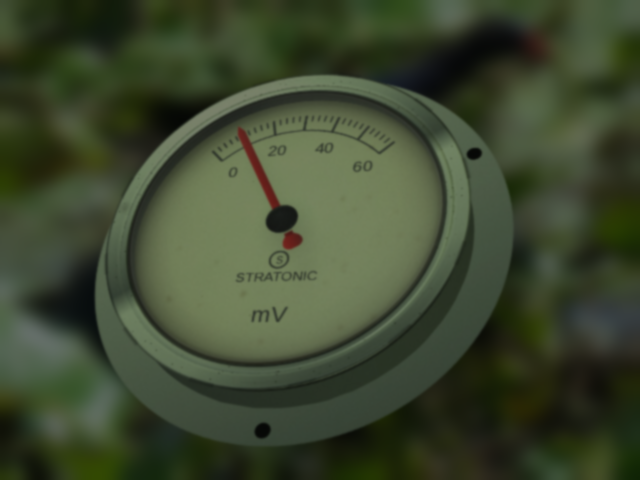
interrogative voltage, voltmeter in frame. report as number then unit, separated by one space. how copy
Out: 10 mV
